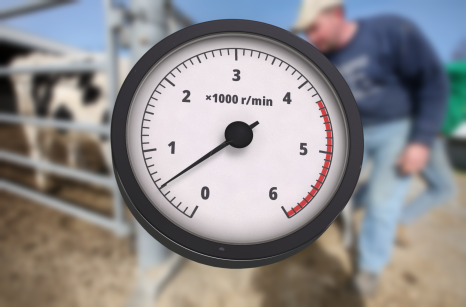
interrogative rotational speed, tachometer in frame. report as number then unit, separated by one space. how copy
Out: 500 rpm
